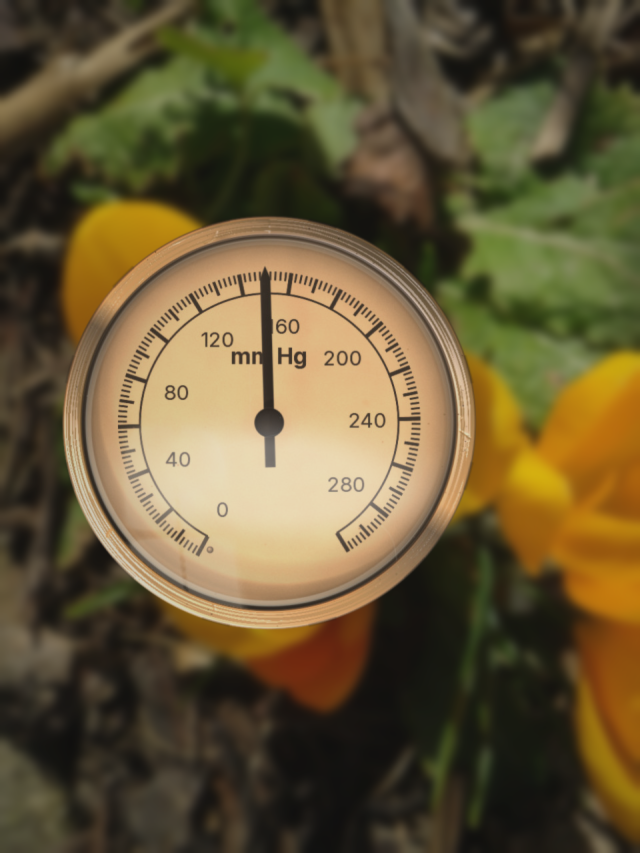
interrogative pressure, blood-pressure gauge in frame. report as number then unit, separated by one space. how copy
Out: 150 mmHg
